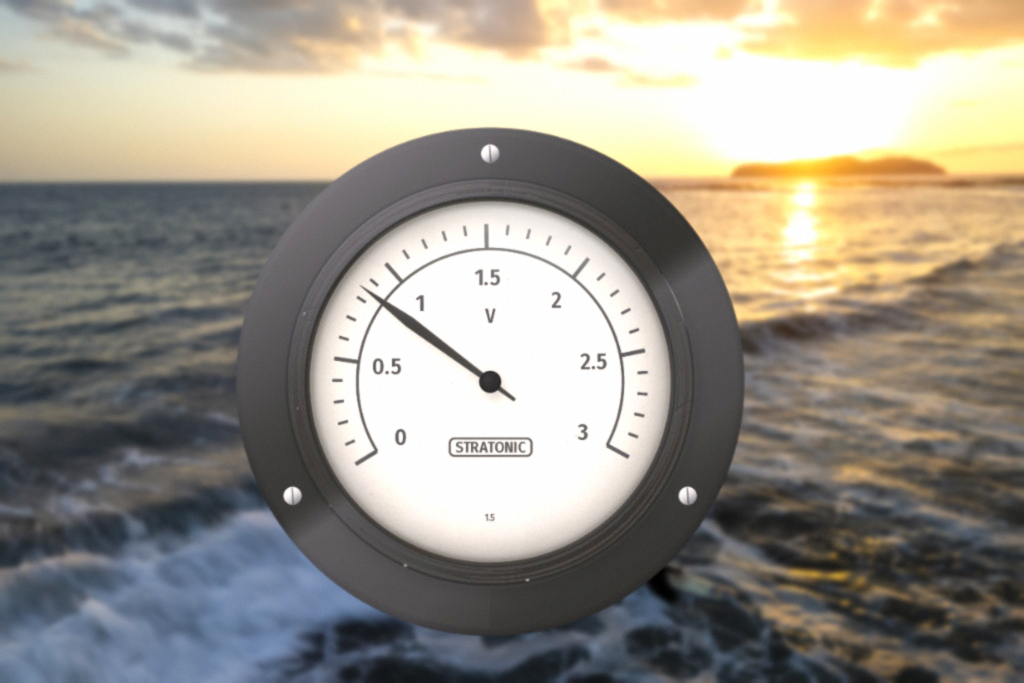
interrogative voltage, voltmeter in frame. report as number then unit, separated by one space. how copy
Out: 0.85 V
